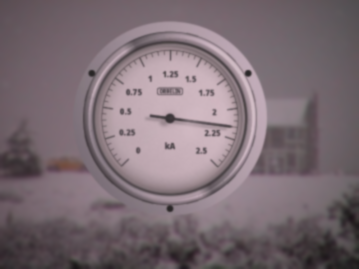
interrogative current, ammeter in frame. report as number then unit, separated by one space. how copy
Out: 2.15 kA
